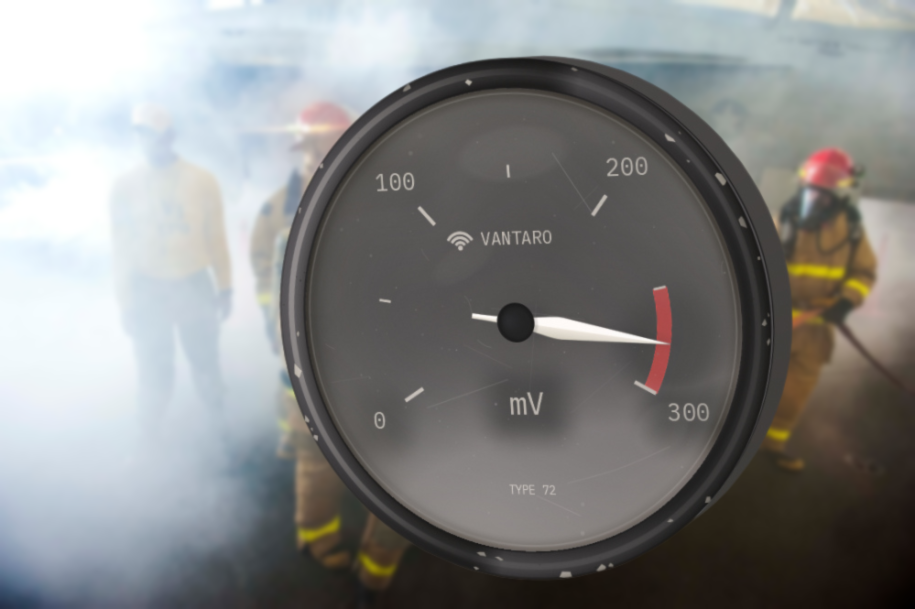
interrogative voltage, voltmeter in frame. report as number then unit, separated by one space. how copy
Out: 275 mV
